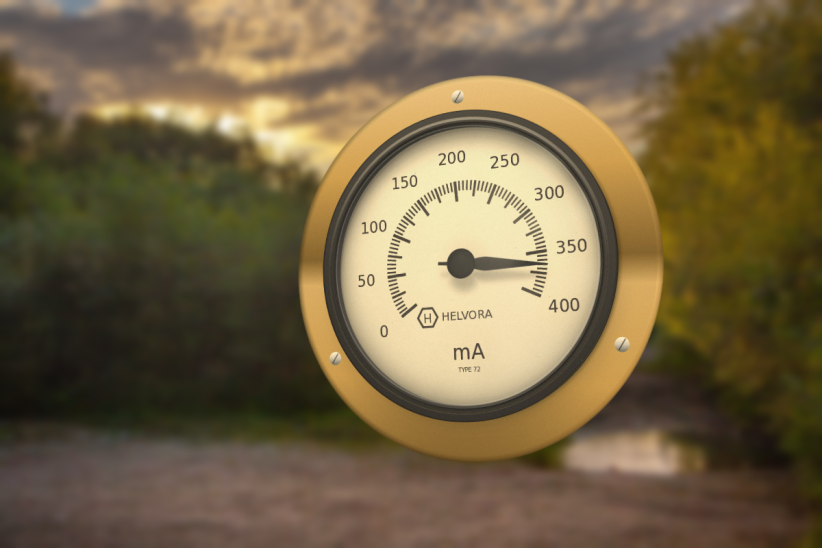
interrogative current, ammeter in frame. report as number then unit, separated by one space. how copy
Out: 365 mA
